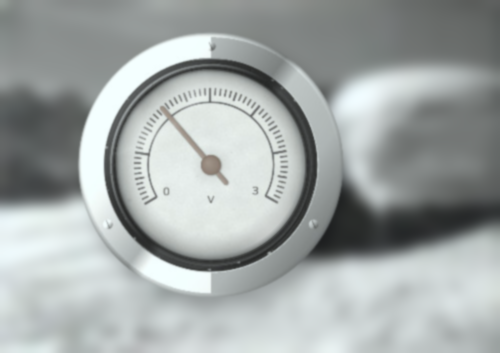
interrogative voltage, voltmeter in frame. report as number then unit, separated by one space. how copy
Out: 1 V
